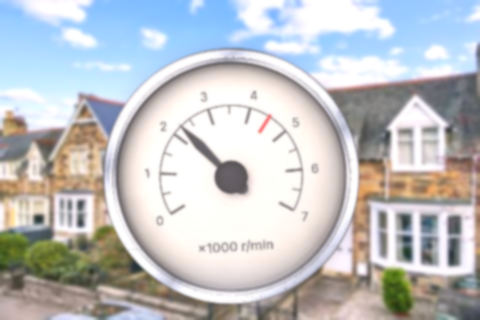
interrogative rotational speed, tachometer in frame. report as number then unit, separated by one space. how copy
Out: 2250 rpm
